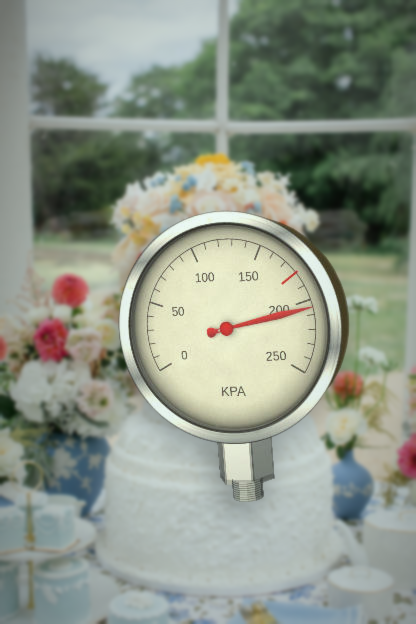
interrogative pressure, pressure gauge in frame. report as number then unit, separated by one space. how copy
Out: 205 kPa
